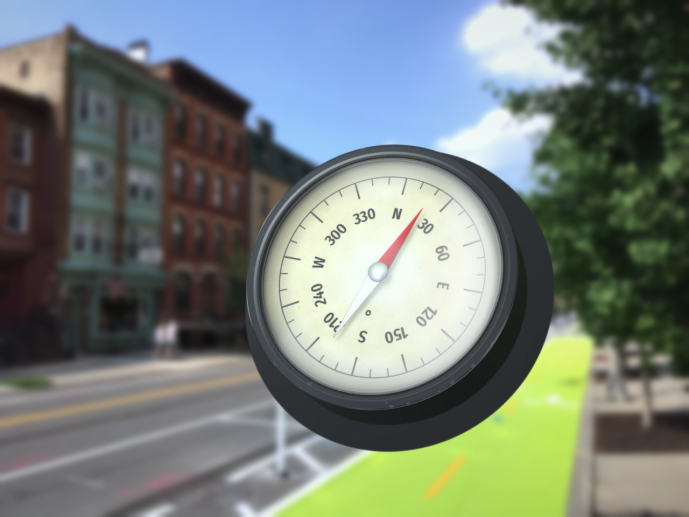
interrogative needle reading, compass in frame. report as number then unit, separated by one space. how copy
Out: 20 °
